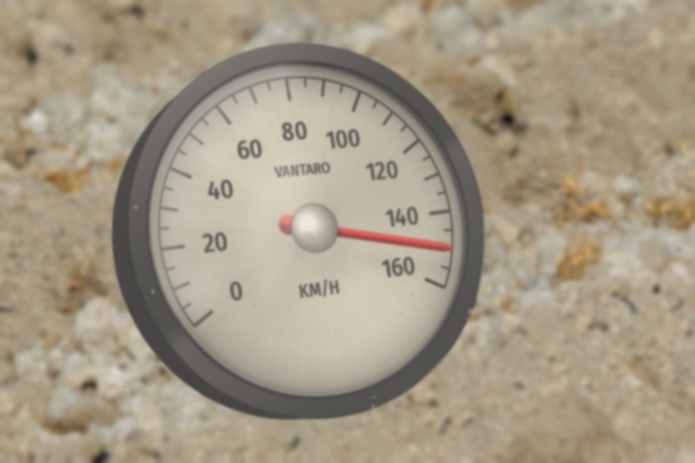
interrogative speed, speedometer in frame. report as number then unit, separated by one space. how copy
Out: 150 km/h
